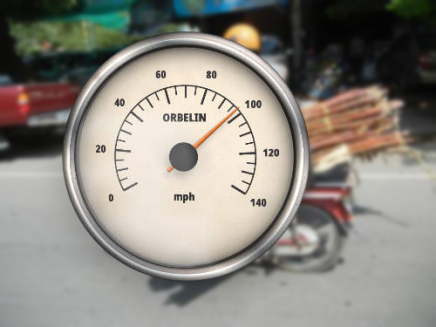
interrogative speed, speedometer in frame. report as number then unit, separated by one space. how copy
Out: 97.5 mph
